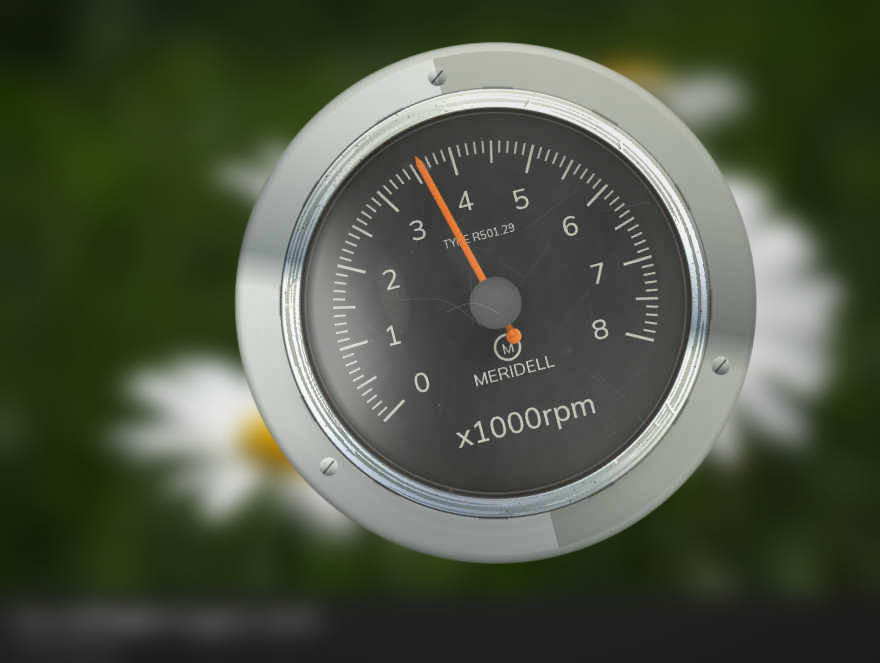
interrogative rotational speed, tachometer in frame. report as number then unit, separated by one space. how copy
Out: 3600 rpm
